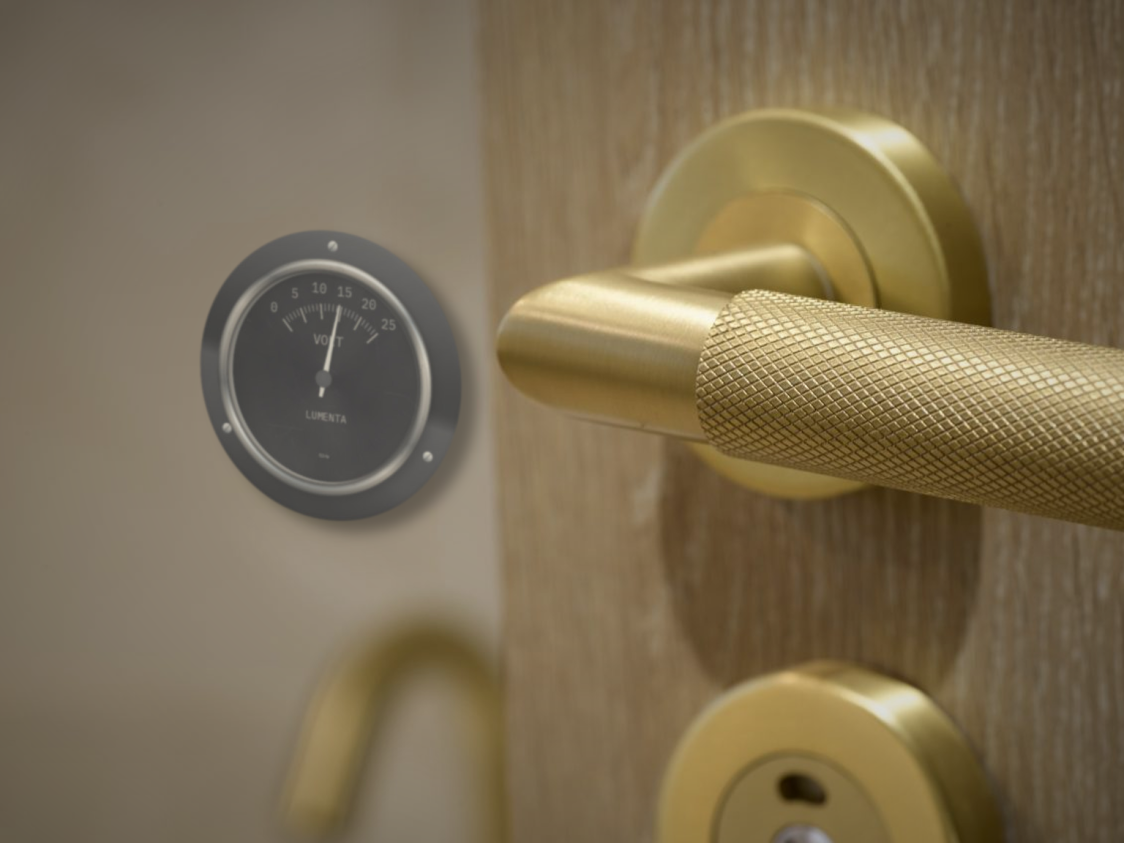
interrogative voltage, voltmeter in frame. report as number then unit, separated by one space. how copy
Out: 15 V
